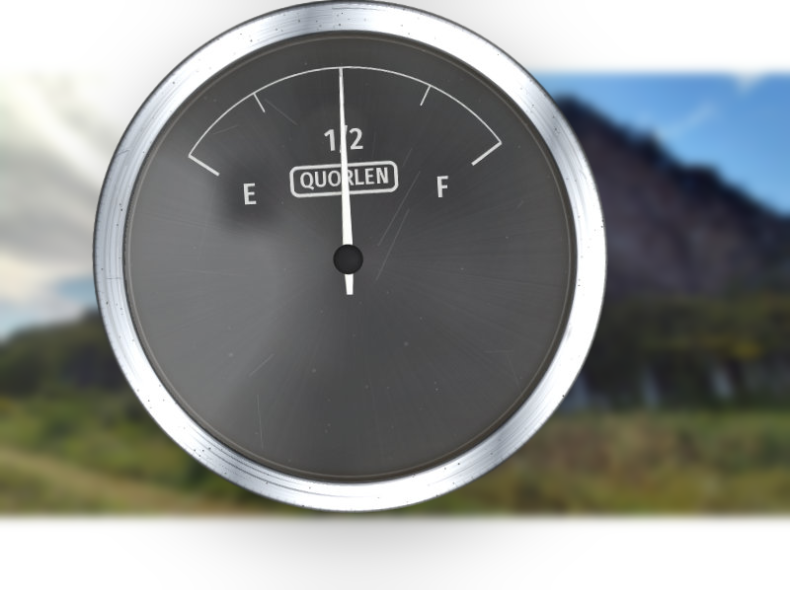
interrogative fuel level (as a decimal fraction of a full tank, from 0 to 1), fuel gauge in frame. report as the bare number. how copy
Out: 0.5
